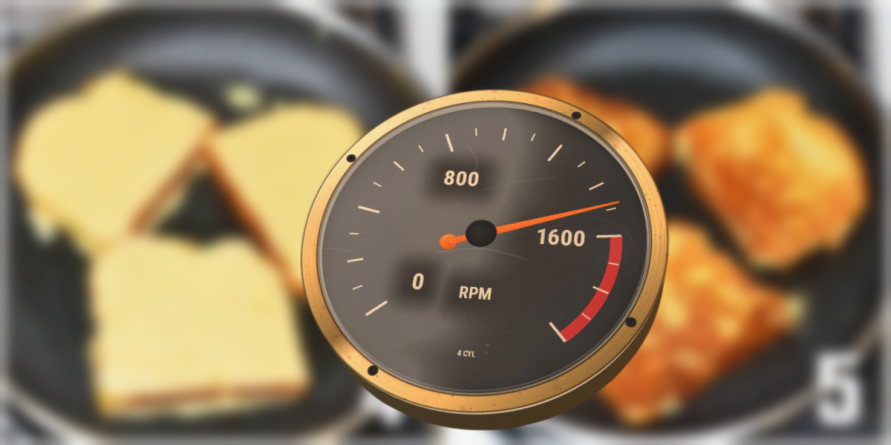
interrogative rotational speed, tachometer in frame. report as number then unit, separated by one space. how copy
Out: 1500 rpm
